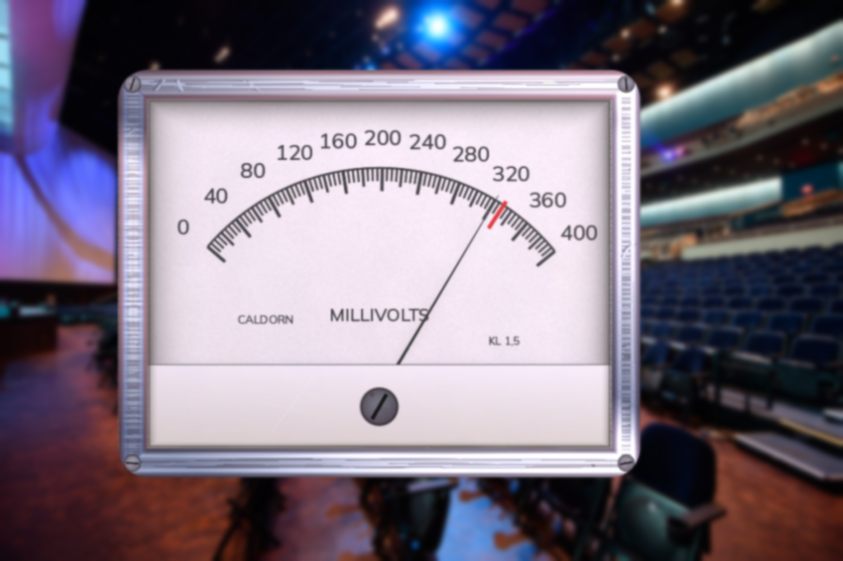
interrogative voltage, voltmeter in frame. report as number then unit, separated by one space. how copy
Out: 320 mV
